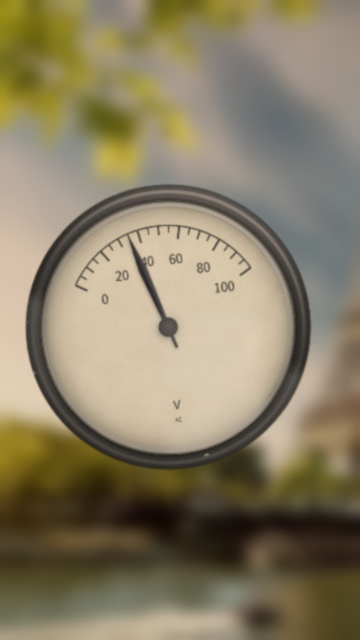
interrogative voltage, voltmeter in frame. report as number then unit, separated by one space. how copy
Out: 35 V
